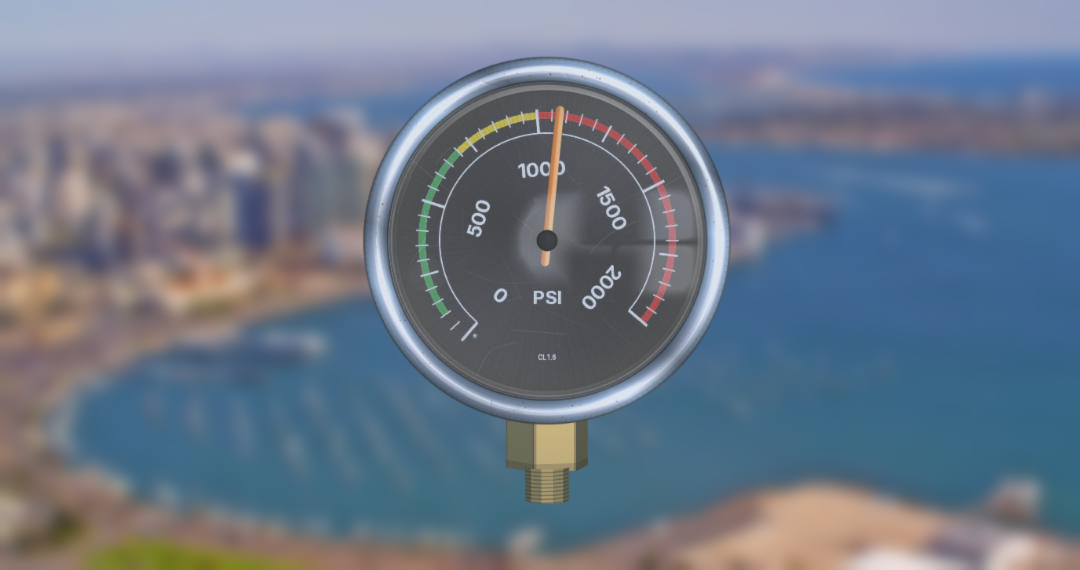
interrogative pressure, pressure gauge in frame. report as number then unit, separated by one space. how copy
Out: 1075 psi
